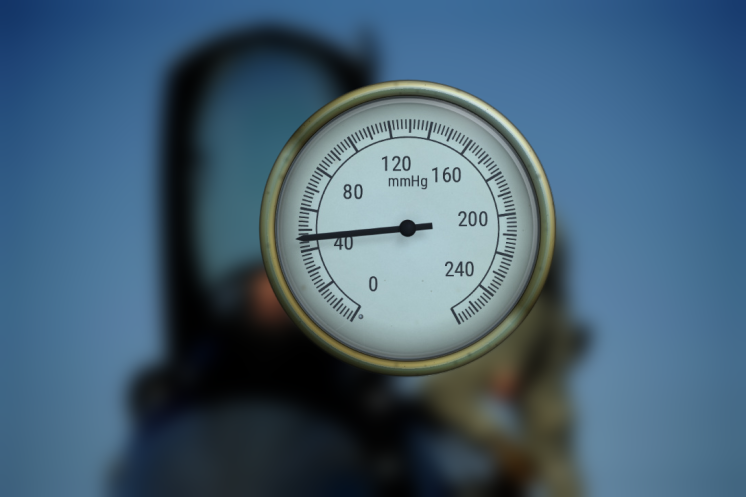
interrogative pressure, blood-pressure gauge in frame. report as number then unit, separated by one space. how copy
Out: 46 mmHg
